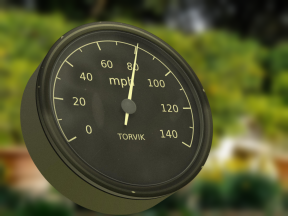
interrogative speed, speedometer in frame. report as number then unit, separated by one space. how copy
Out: 80 mph
